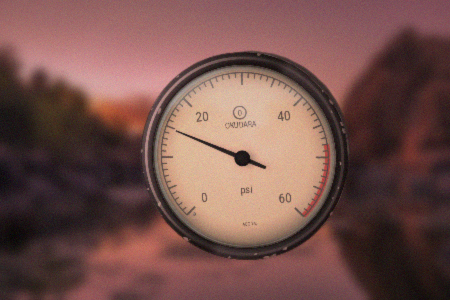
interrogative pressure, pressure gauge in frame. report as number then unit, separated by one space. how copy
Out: 15 psi
